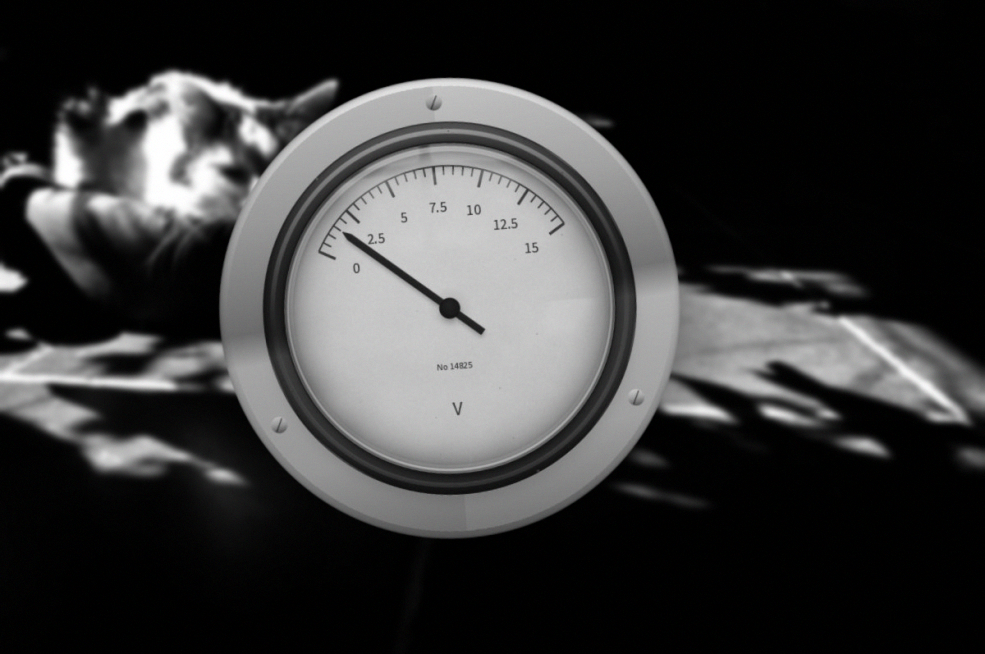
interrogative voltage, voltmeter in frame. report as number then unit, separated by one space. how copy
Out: 1.5 V
